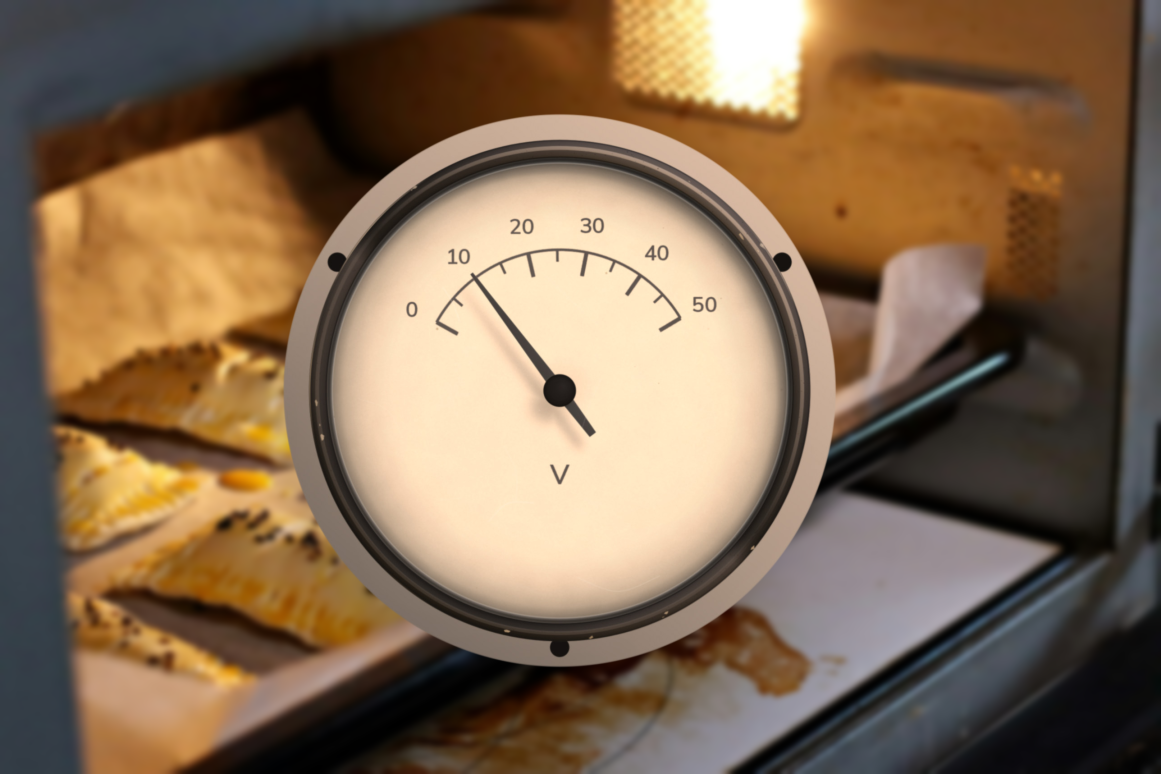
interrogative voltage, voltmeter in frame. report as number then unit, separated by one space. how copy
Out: 10 V
